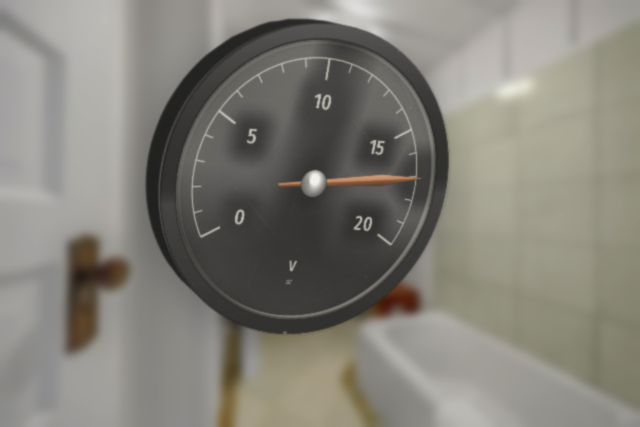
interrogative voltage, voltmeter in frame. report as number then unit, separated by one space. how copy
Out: 17 V
